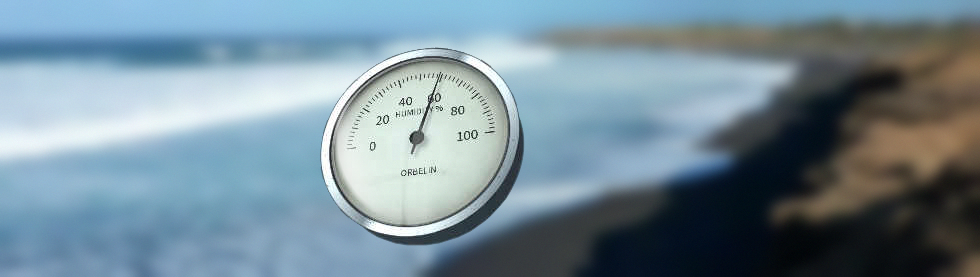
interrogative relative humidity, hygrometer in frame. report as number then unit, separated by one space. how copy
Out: 60 %
